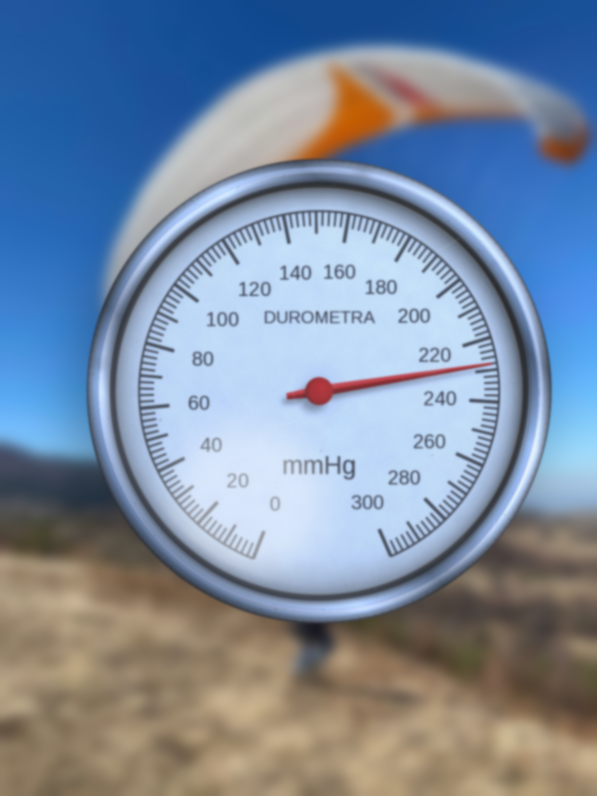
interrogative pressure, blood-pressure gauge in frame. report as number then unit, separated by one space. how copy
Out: 228 mmHg
